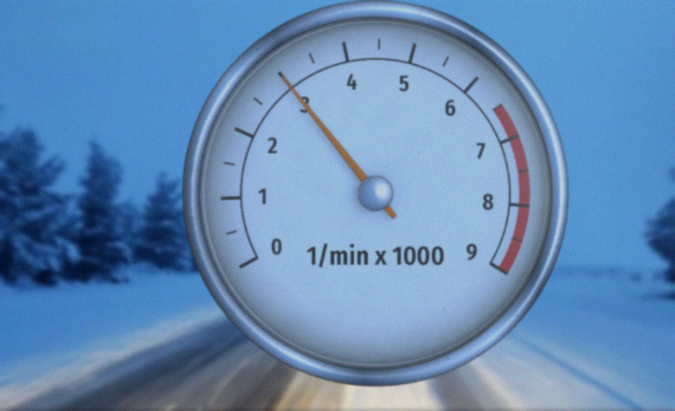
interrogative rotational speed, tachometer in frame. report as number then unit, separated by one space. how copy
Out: 3000 rpm
